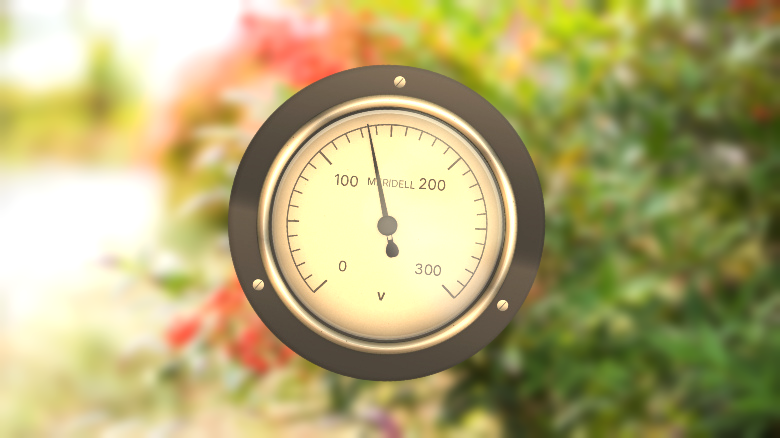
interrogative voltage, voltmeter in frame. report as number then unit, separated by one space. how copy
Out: 135 V
